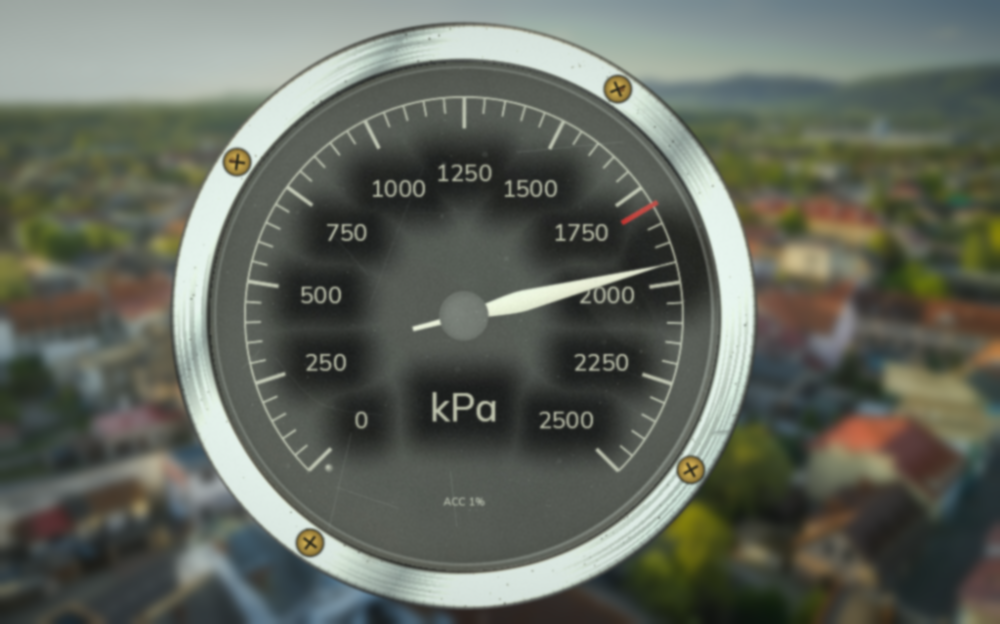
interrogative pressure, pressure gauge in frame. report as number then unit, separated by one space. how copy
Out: 1950 kPa
